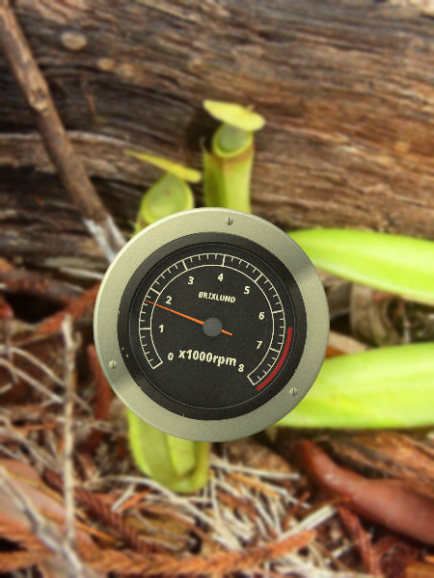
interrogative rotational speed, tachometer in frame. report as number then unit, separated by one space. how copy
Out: 1700 rpm
